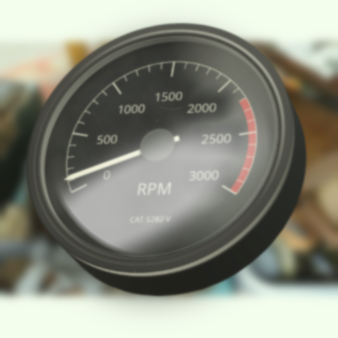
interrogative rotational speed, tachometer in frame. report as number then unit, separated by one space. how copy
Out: 100 rpm
